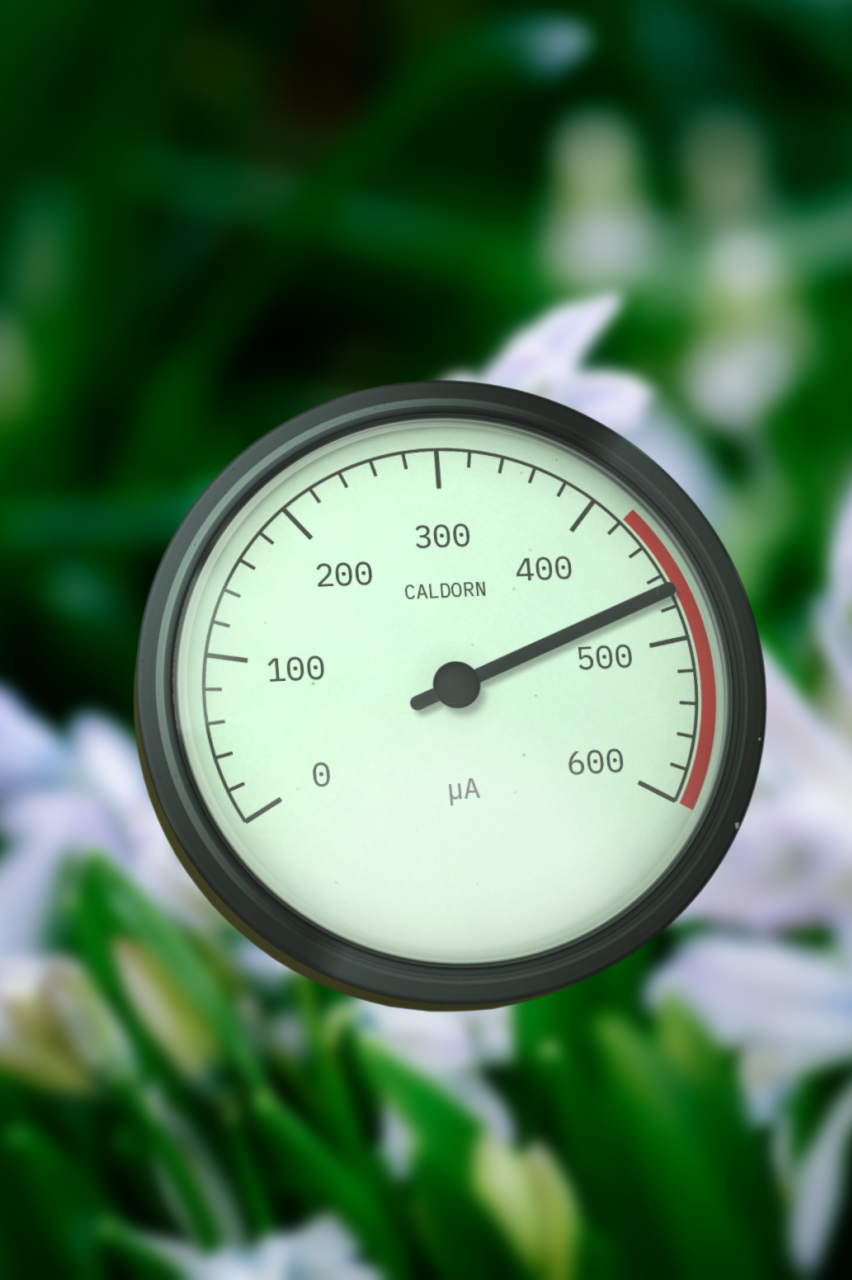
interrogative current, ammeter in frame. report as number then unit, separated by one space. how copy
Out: 470 µA
